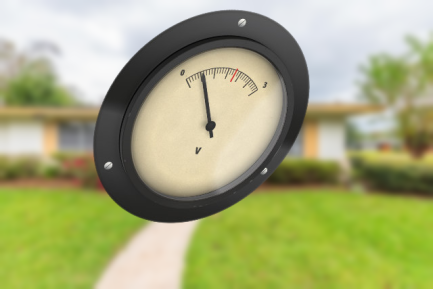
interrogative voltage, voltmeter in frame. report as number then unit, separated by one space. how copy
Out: 0.5 V
